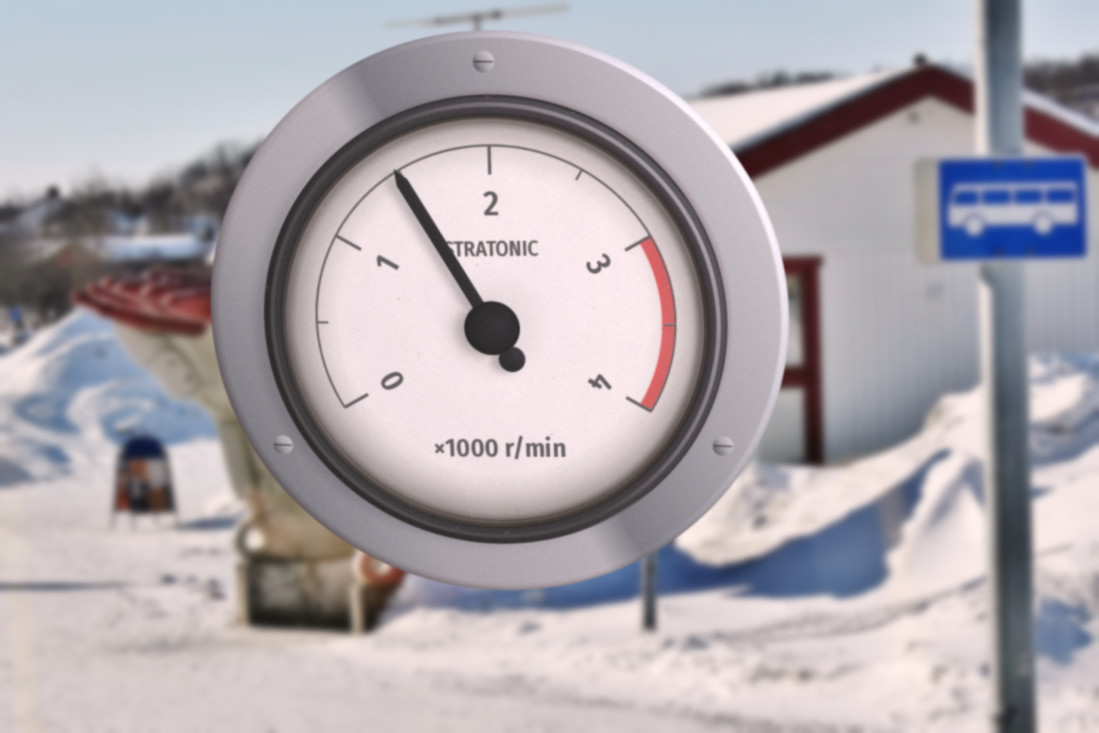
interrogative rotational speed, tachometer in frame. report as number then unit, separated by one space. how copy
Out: 1500 rpm
